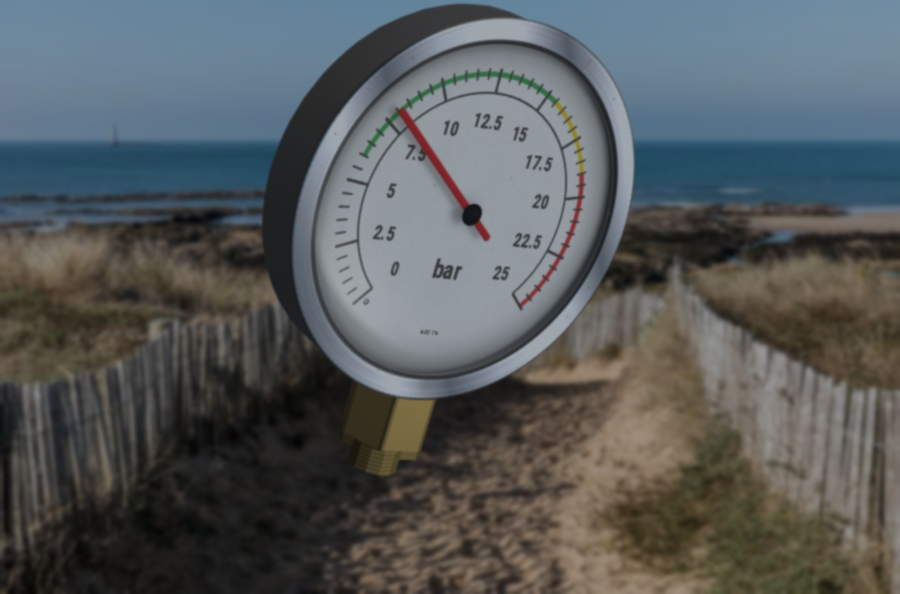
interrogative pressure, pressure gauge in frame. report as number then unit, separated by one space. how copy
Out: 8 bar
